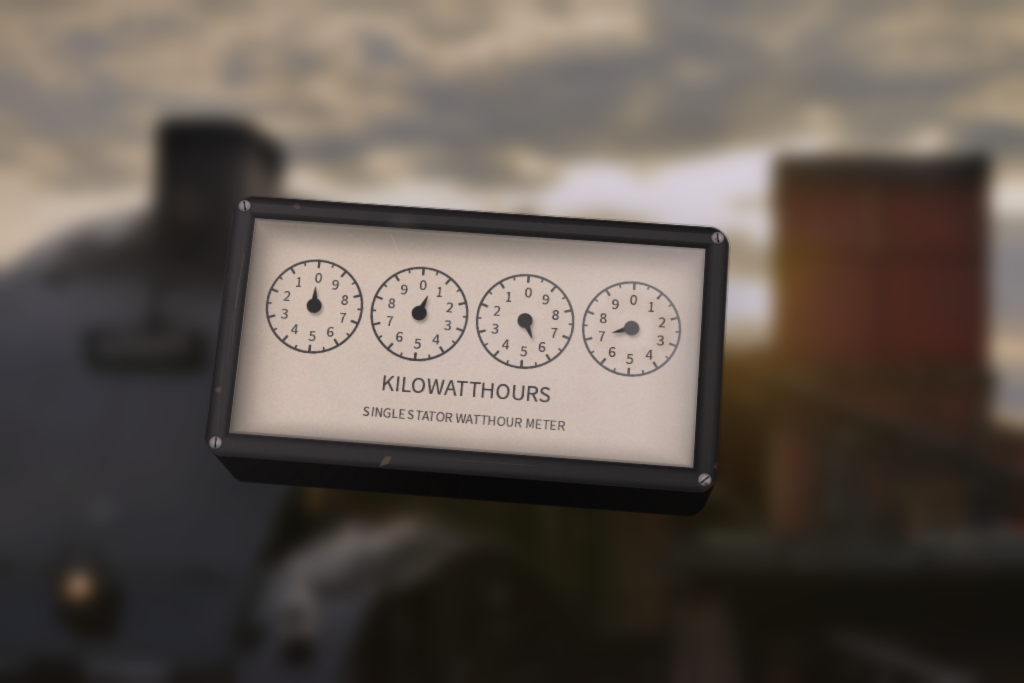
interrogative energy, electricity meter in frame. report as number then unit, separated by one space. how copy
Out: 57 kWh
